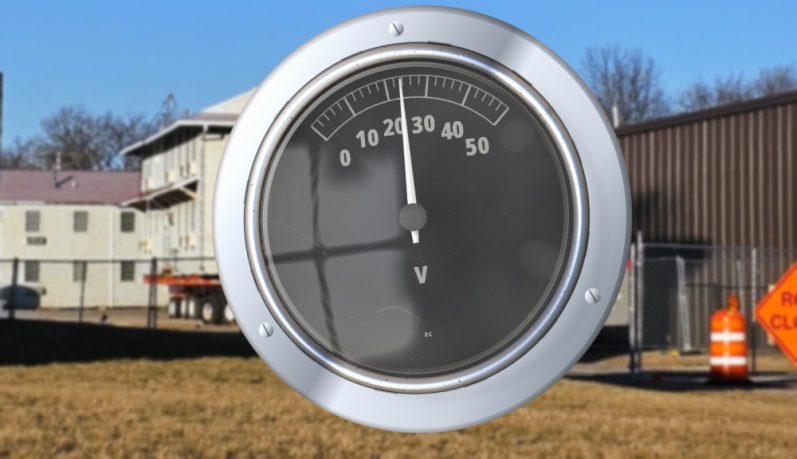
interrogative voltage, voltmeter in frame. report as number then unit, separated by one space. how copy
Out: 24 V
